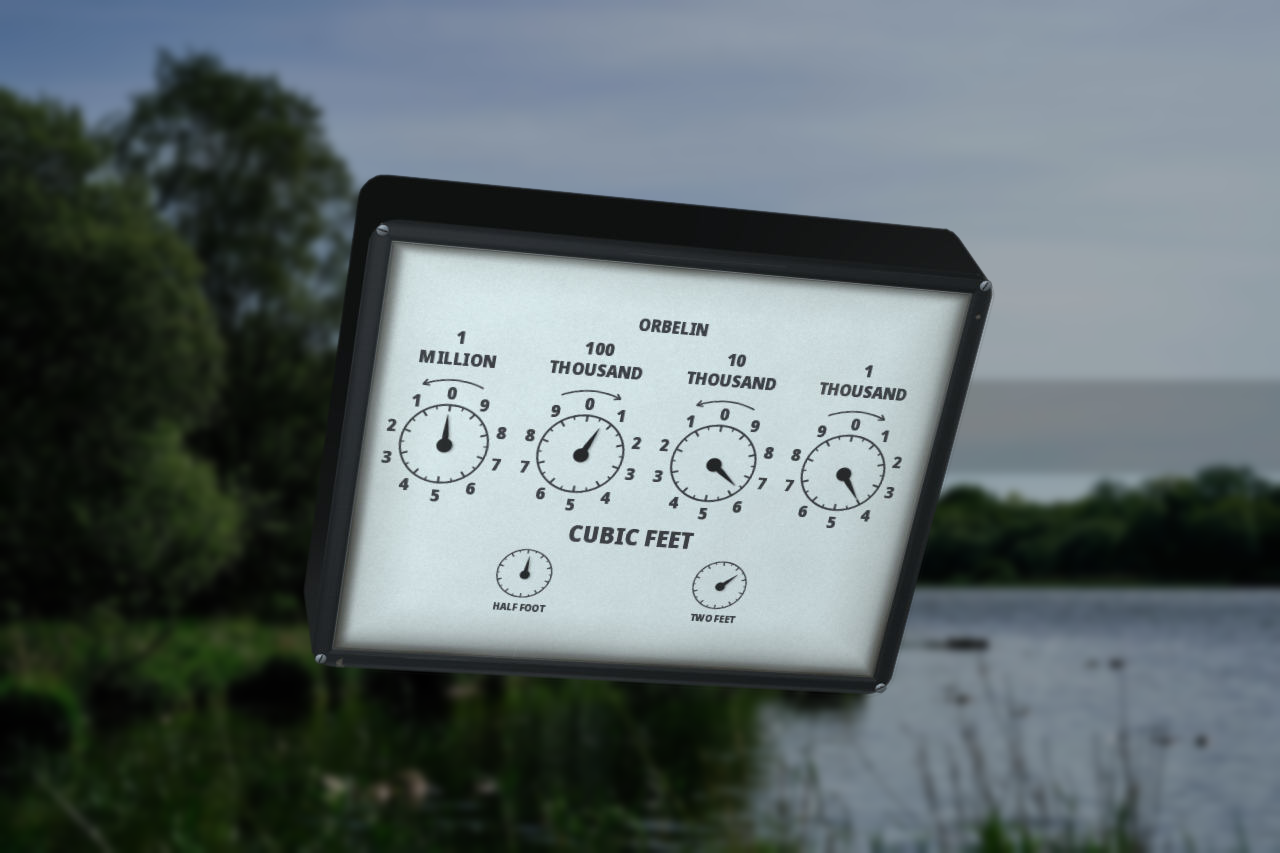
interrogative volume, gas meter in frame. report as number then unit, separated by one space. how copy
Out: 6400 ft³
